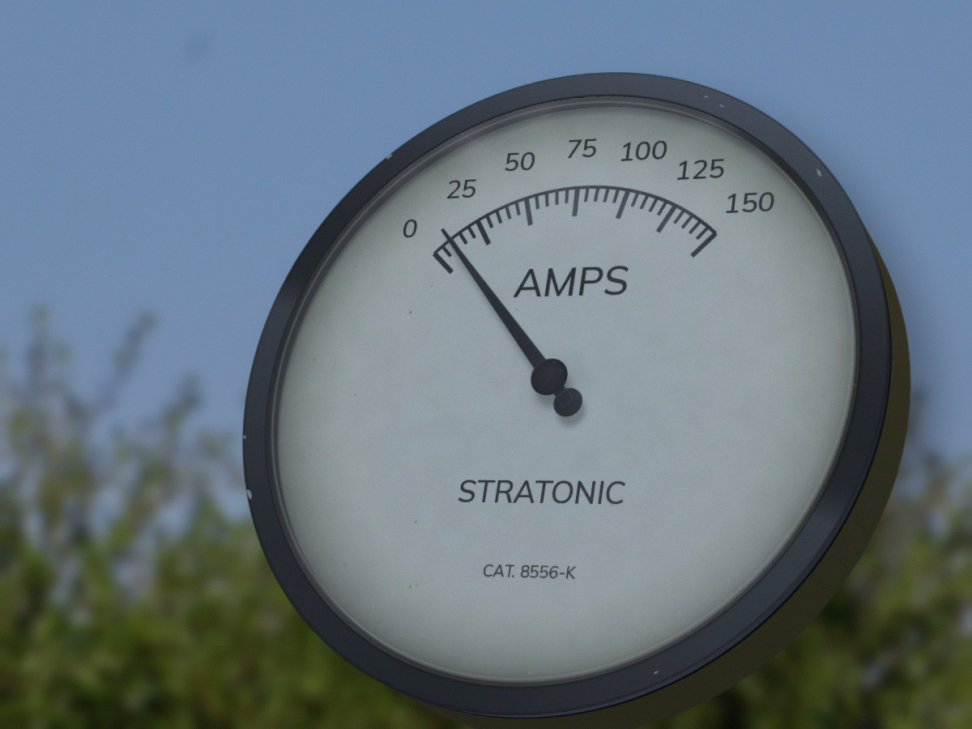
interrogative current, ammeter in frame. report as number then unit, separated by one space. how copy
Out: 10 A
